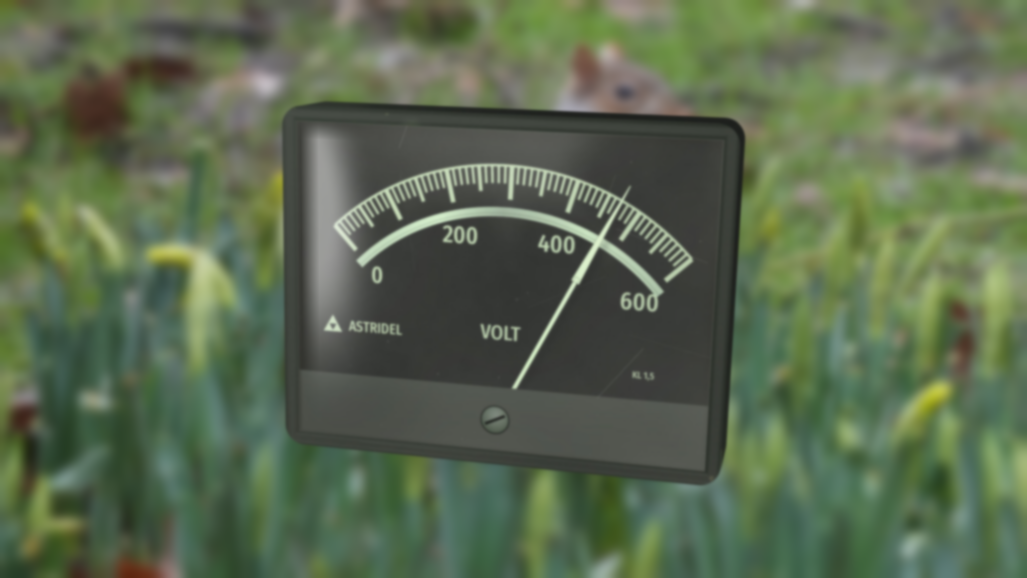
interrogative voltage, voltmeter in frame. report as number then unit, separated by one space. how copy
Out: 470 V
